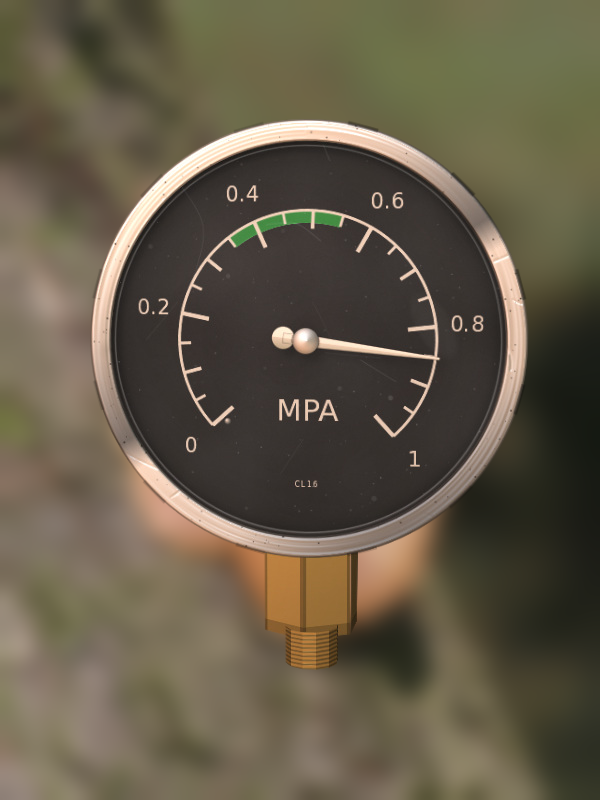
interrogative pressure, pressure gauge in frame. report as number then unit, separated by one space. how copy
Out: 0.85 MPa
